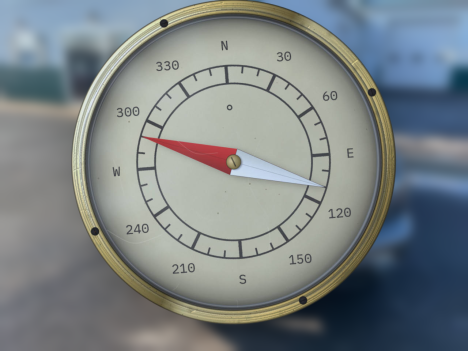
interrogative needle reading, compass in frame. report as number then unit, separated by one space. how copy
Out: 290 °
